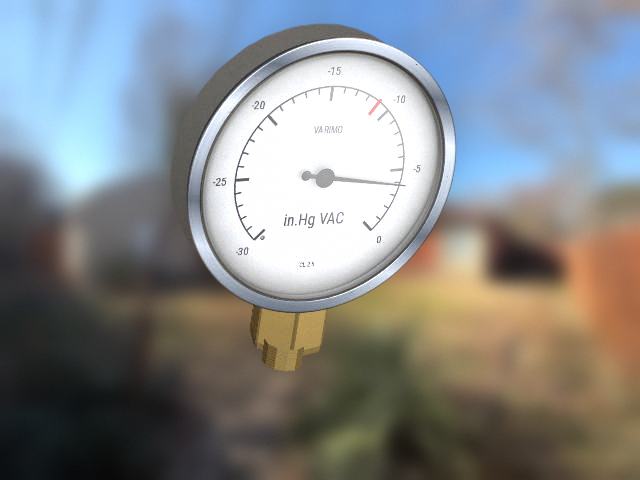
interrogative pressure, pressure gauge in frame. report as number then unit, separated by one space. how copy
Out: -4 inHg
